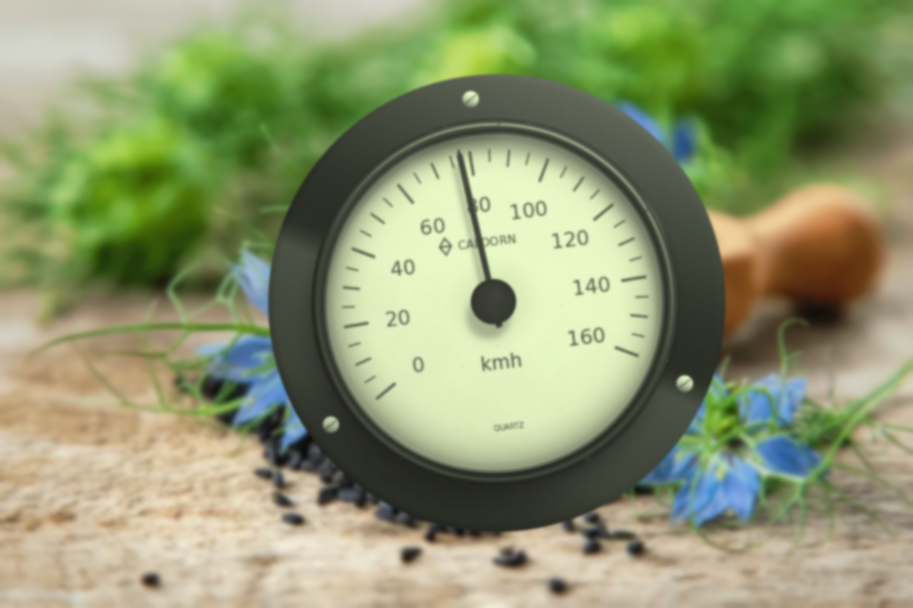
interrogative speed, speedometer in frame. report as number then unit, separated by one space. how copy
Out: 77.5 km/h
